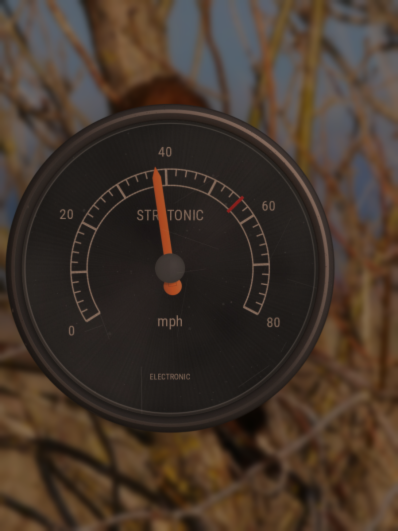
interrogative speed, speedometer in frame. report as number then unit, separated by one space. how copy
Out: 38 mph
